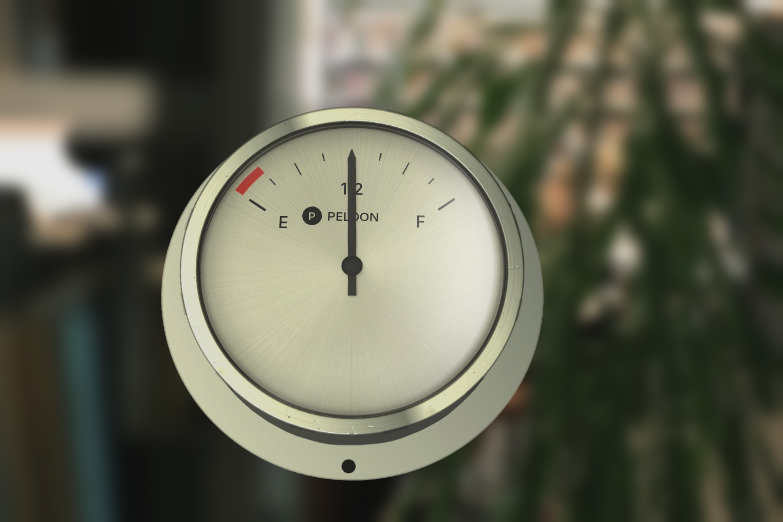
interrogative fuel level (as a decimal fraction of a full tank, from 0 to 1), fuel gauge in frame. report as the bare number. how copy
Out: 0.5
